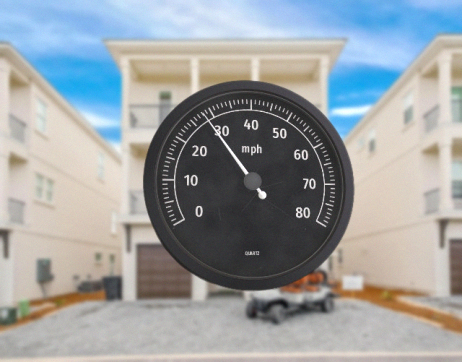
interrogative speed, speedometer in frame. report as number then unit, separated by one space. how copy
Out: 28 mph
